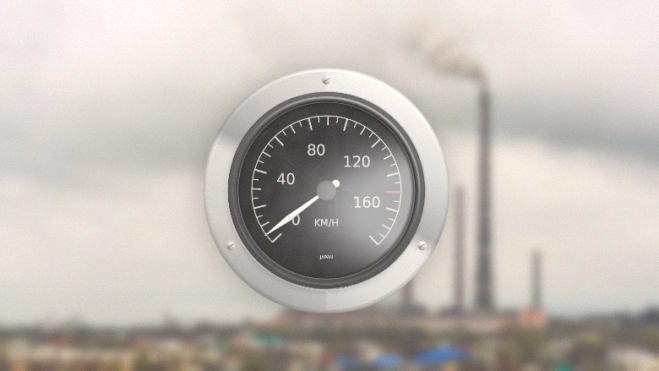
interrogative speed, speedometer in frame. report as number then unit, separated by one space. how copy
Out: 5 km/h
